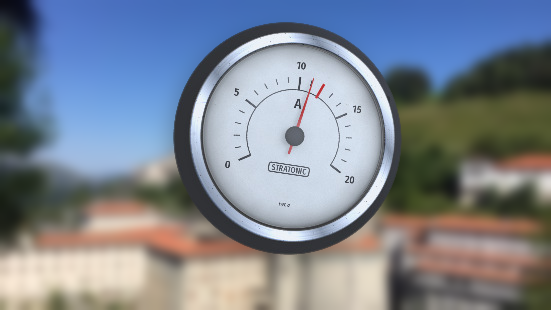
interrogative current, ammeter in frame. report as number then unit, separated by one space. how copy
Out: 11 A
